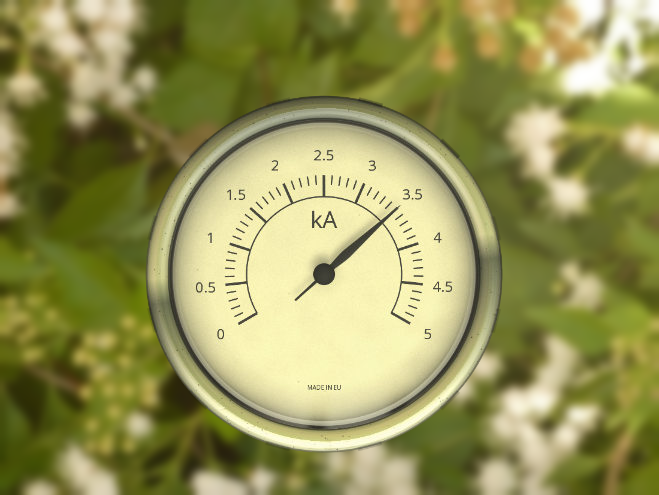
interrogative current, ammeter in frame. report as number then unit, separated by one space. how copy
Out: 3.5 kA
